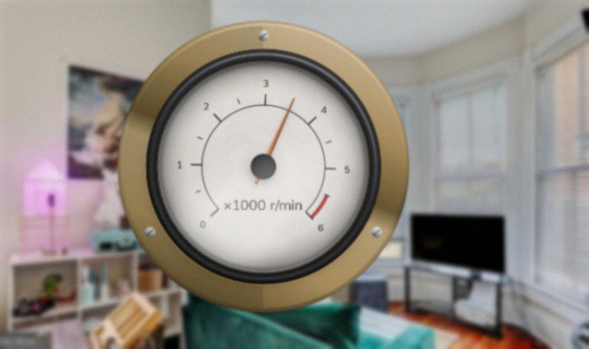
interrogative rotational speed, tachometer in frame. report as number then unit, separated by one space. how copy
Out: 3500 rpm
